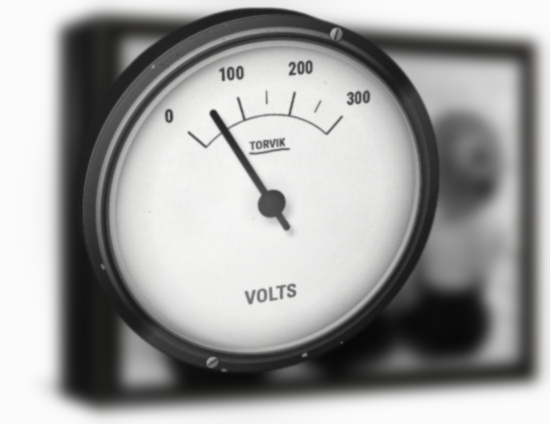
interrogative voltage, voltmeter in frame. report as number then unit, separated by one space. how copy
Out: 50 V
